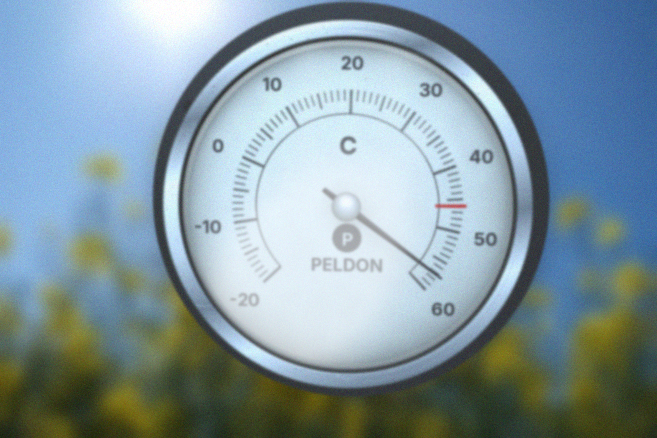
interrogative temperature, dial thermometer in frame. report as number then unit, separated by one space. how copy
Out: 57 °C
